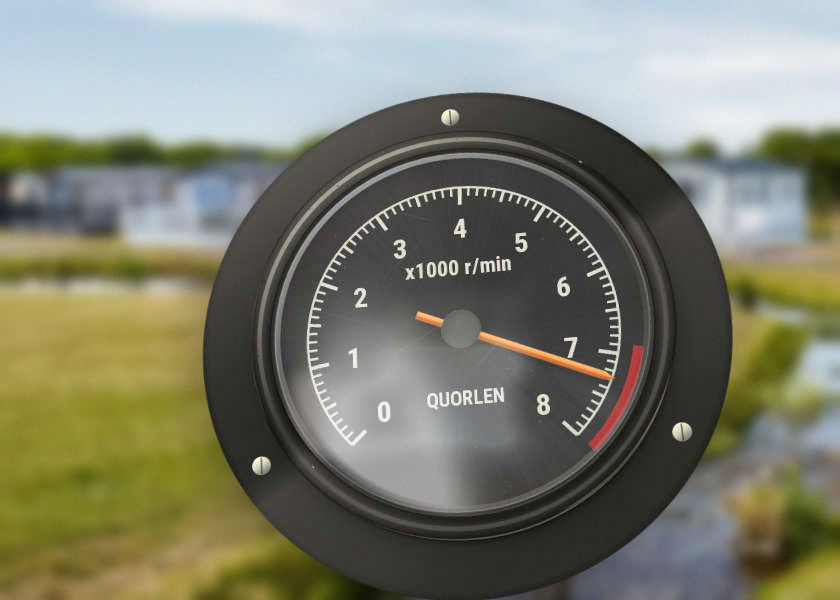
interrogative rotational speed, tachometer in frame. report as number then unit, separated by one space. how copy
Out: 7300 rpm
